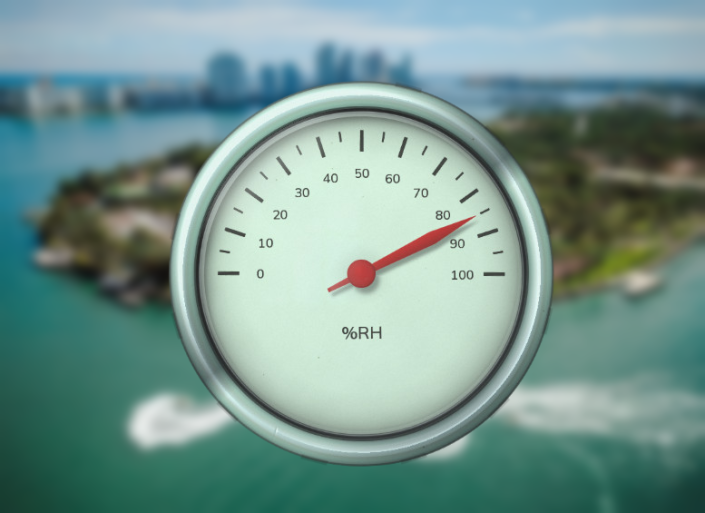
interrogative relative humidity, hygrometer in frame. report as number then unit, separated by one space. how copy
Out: 85 %
